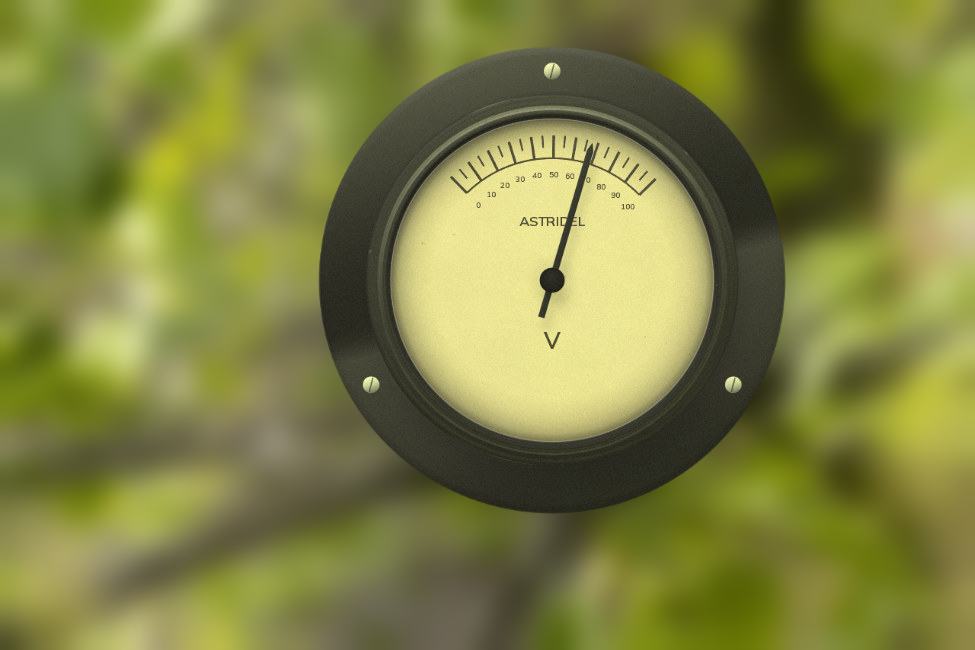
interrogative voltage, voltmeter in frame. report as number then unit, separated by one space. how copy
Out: 67.5 V
